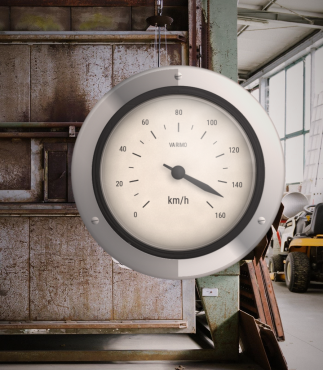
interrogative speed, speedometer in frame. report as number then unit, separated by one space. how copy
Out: 150 km/h
